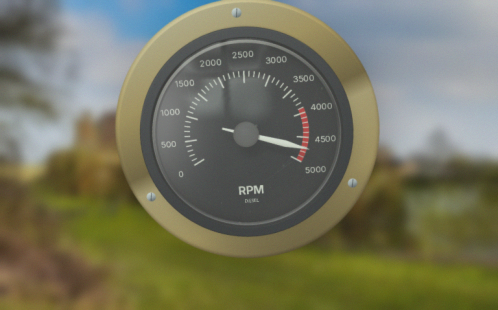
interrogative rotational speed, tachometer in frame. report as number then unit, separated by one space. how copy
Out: 4700 rpm
